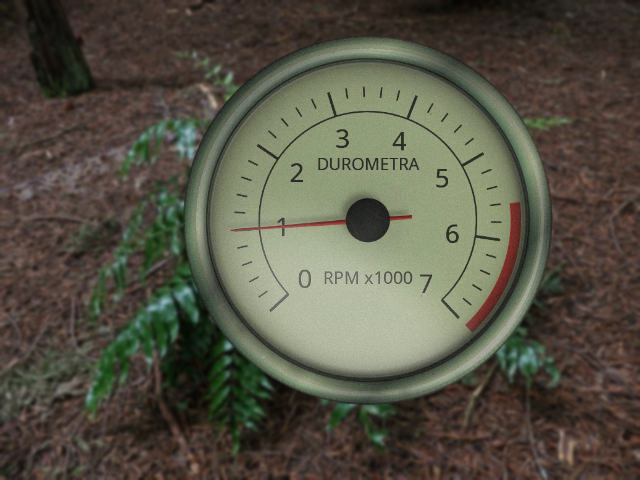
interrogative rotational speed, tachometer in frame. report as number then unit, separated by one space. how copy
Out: 1000 rpm
